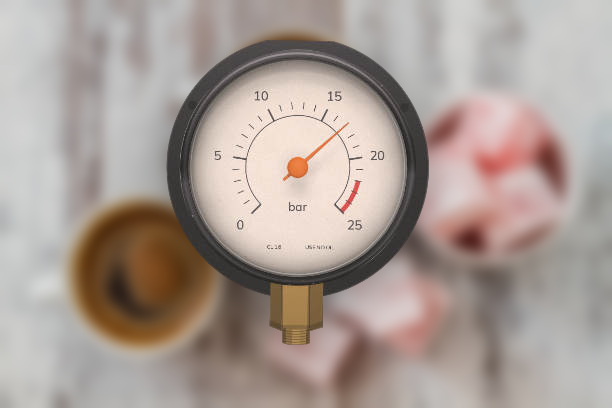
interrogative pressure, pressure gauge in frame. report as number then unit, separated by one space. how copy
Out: 17 bar
